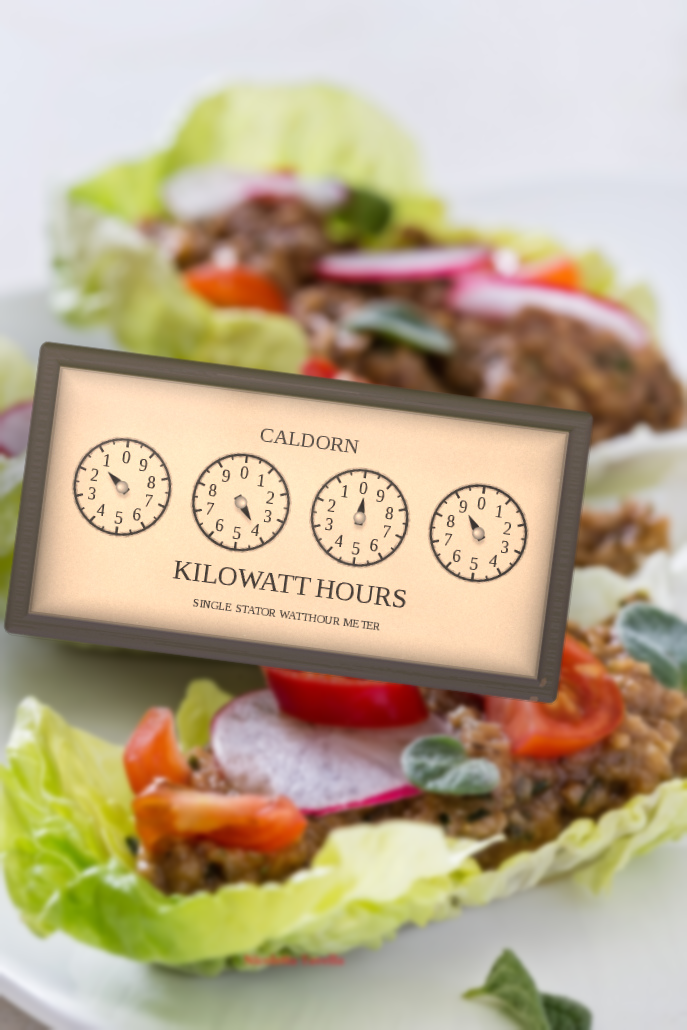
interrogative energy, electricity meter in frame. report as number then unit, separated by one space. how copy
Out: 1399 kWh
